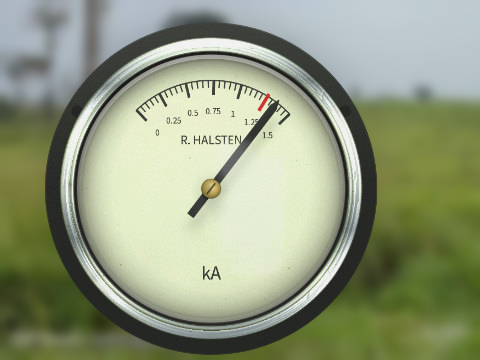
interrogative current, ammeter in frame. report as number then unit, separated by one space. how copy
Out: 1.35 kA
